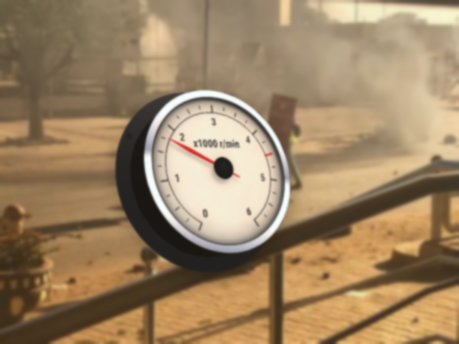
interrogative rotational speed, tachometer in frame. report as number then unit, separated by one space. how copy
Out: 1750 rpm
